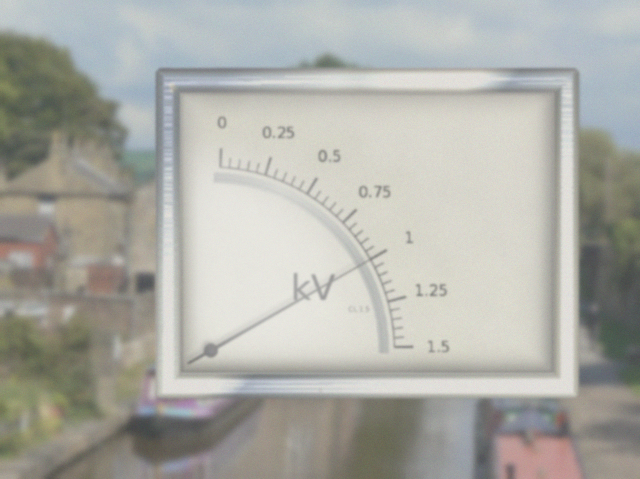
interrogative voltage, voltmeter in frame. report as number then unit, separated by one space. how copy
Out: 1 kV
